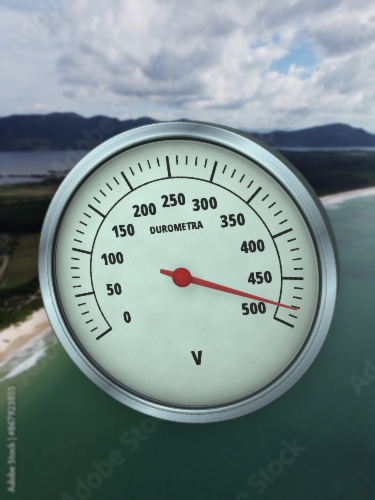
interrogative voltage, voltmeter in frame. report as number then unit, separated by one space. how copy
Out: 480 V
